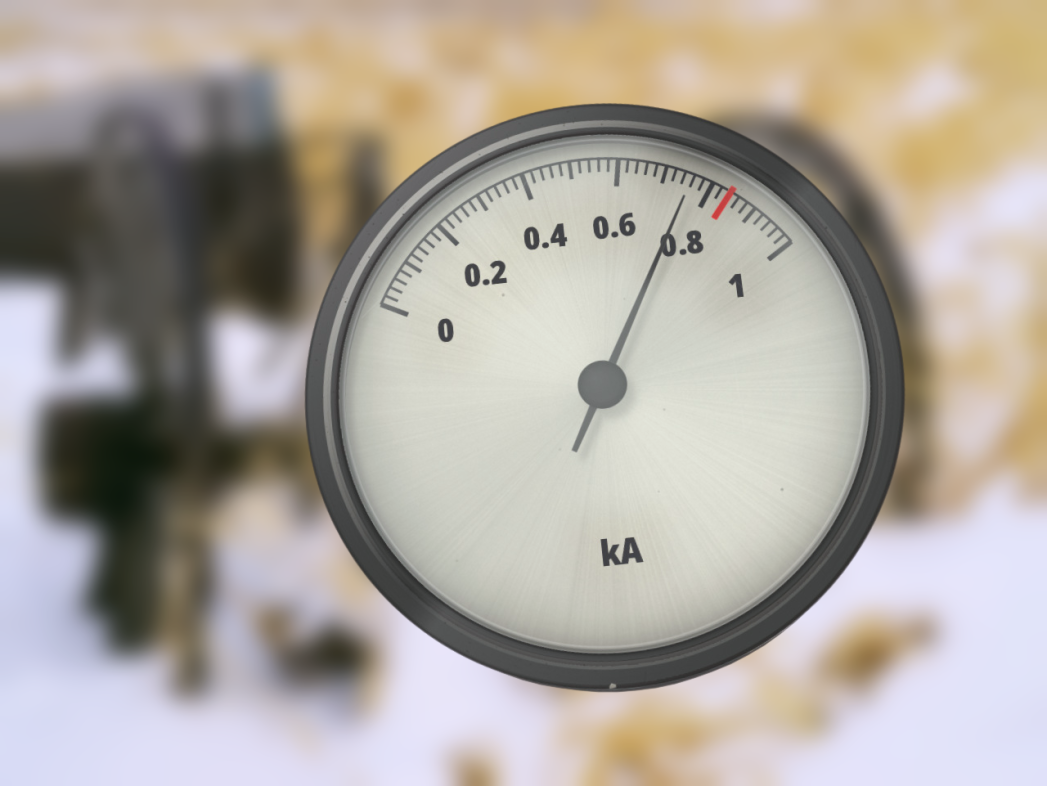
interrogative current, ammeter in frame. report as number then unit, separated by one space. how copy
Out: 0.76 kA
